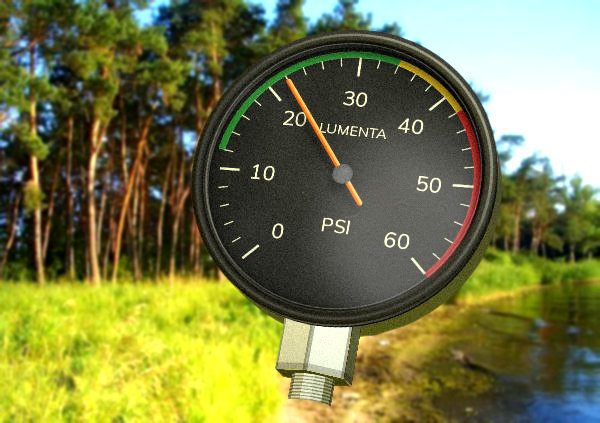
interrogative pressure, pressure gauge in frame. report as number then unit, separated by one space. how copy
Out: 22 psi
